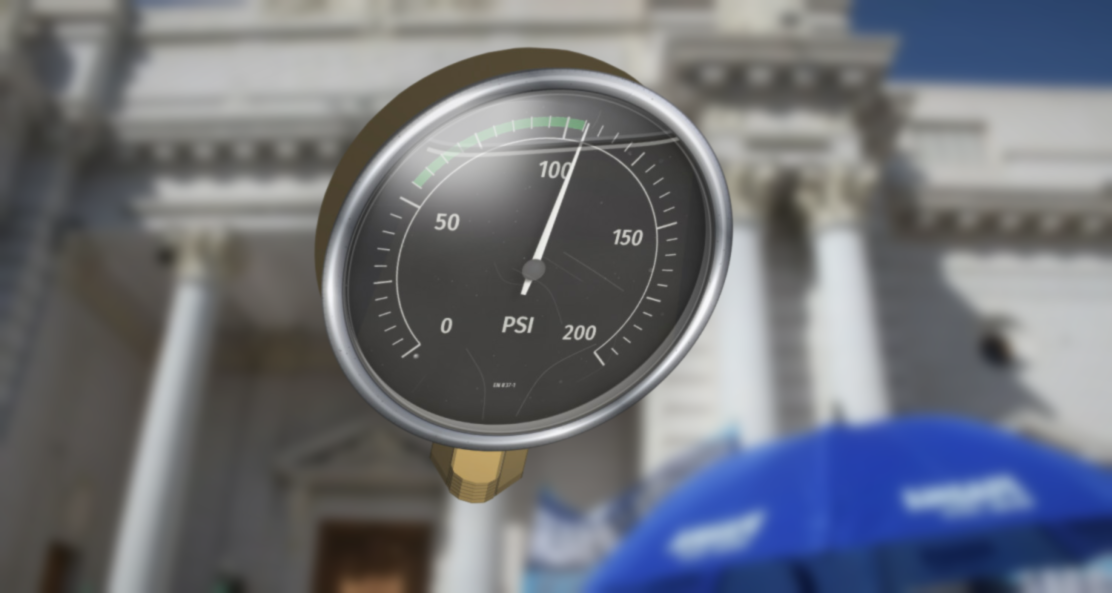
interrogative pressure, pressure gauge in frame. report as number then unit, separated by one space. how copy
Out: 105 psi
